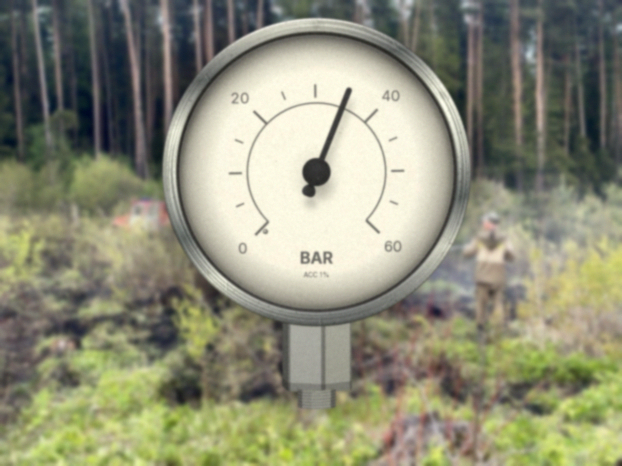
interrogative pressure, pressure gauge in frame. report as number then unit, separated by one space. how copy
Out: 35 bar
